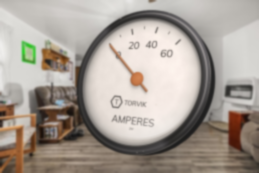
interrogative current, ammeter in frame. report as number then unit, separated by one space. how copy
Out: 0 A
